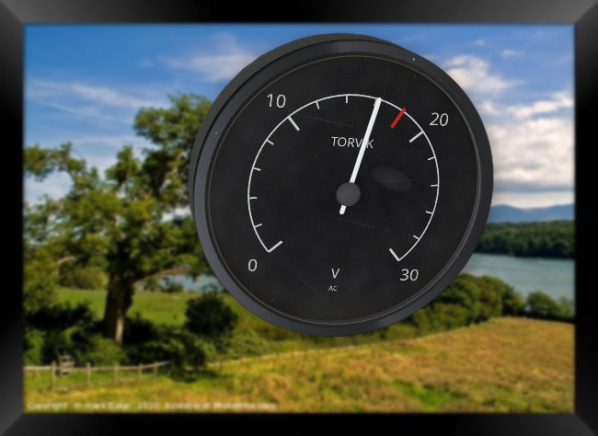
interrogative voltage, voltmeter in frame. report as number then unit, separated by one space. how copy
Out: 16 V
